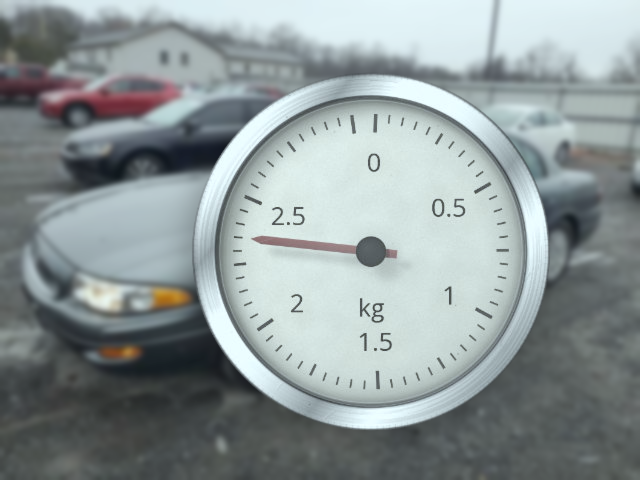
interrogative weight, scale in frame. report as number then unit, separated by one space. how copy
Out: 2.35 kg
